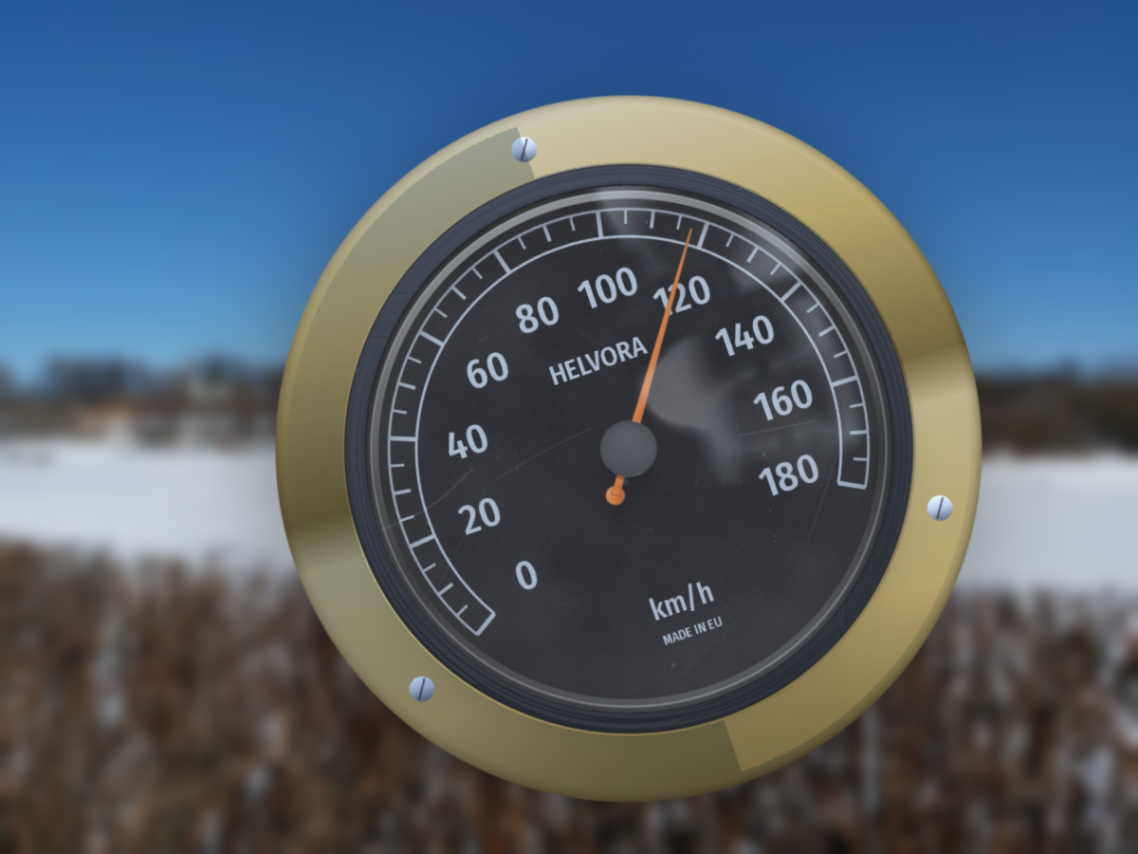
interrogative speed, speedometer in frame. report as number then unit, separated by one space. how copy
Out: 117.5 km/h
